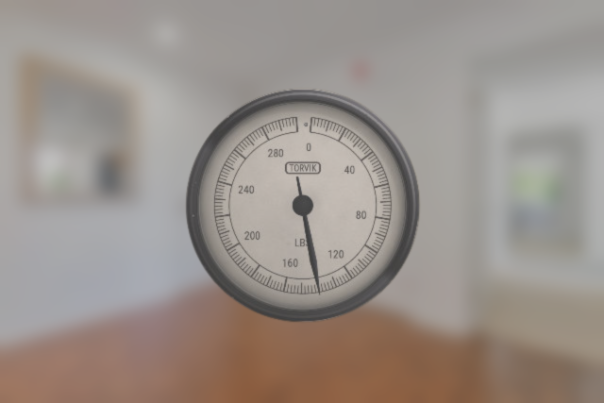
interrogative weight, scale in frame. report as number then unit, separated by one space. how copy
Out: 140 lb
